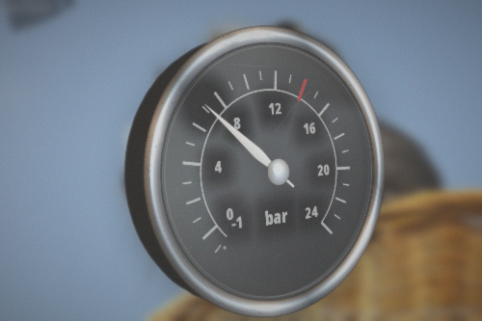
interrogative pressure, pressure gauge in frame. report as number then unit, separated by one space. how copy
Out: 7 bar
